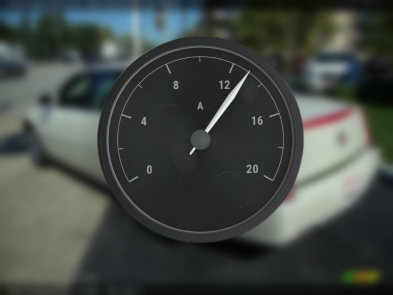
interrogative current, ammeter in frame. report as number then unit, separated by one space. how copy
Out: 13 A
